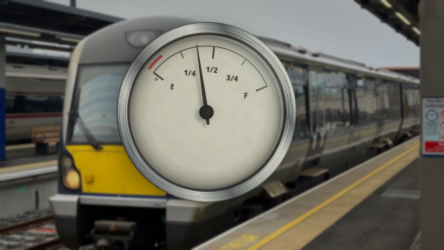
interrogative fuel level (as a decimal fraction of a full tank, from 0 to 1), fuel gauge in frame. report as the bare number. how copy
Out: 0.375
